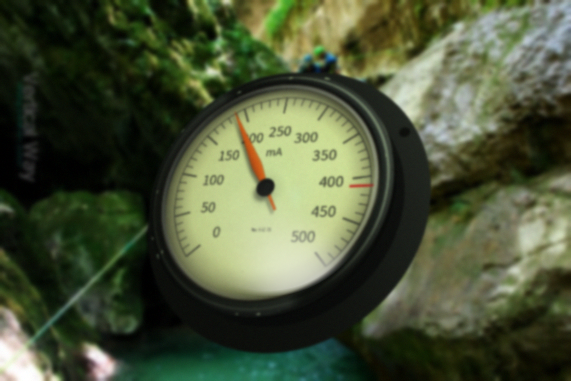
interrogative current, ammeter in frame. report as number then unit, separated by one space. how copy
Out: 190 mA
